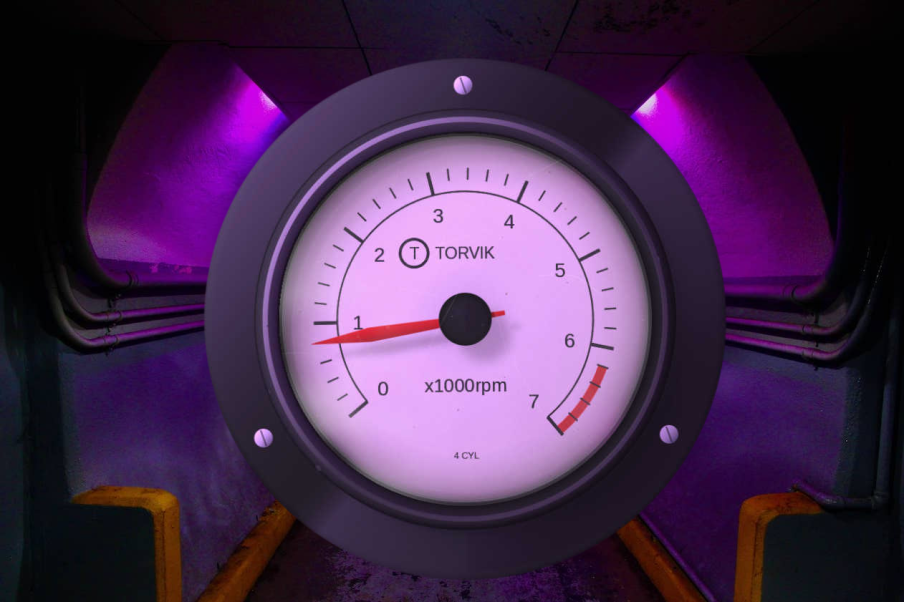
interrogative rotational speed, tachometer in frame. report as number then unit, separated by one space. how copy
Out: 800 rpm
